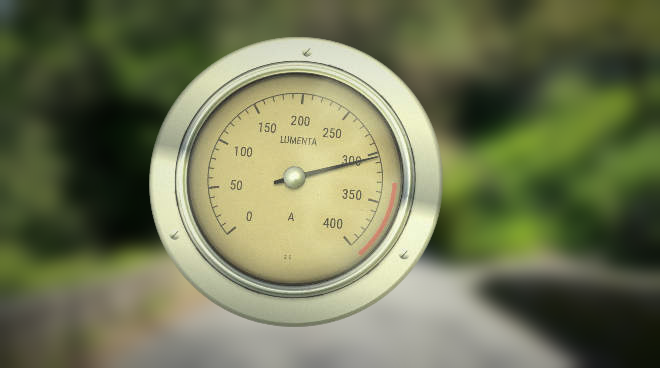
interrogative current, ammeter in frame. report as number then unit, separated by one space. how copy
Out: 305 A
